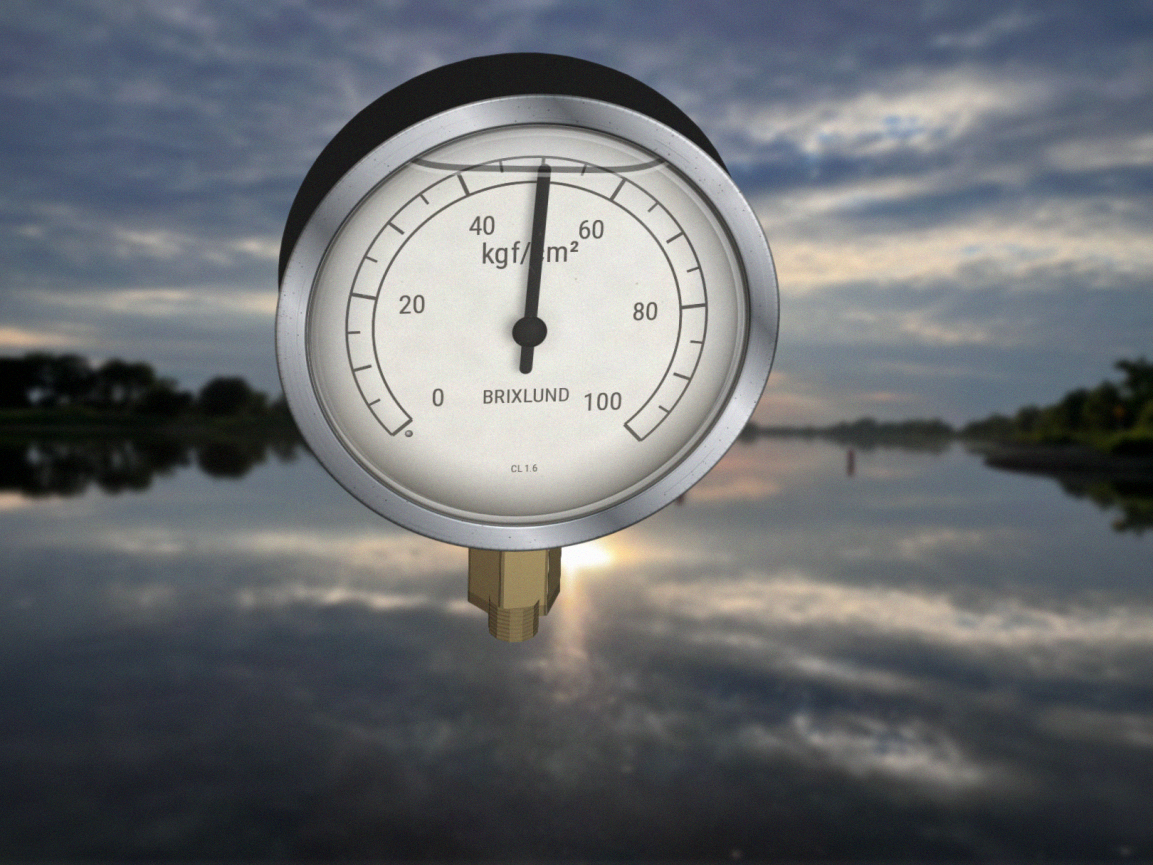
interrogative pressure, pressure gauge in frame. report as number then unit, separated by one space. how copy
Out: 50 kg/cm²
